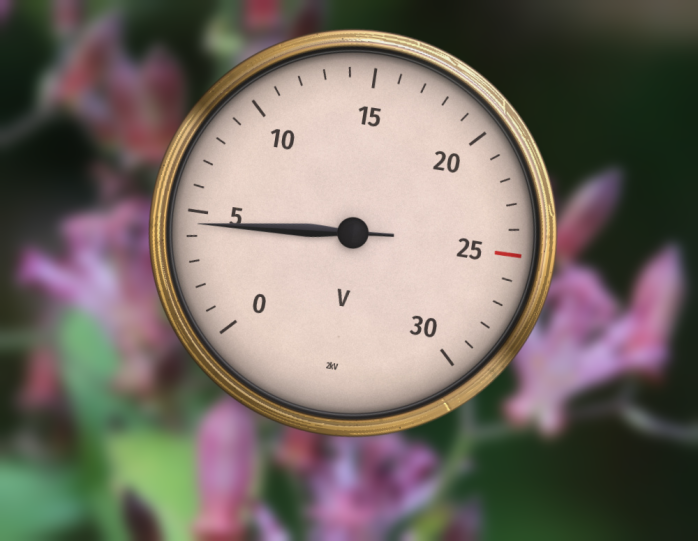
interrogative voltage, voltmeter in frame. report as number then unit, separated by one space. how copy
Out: 4.5 V
